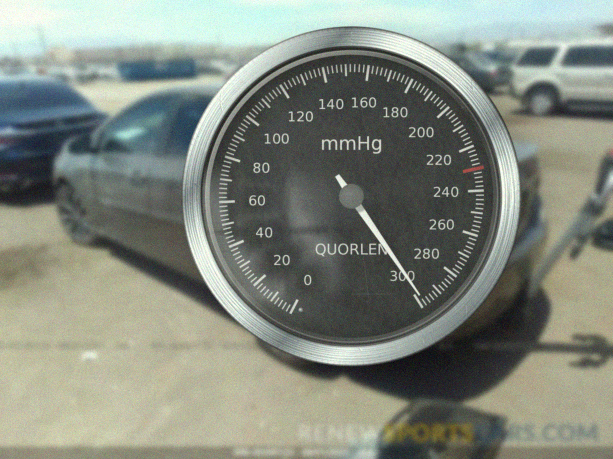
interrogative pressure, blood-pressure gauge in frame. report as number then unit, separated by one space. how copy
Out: 298 mmHg
